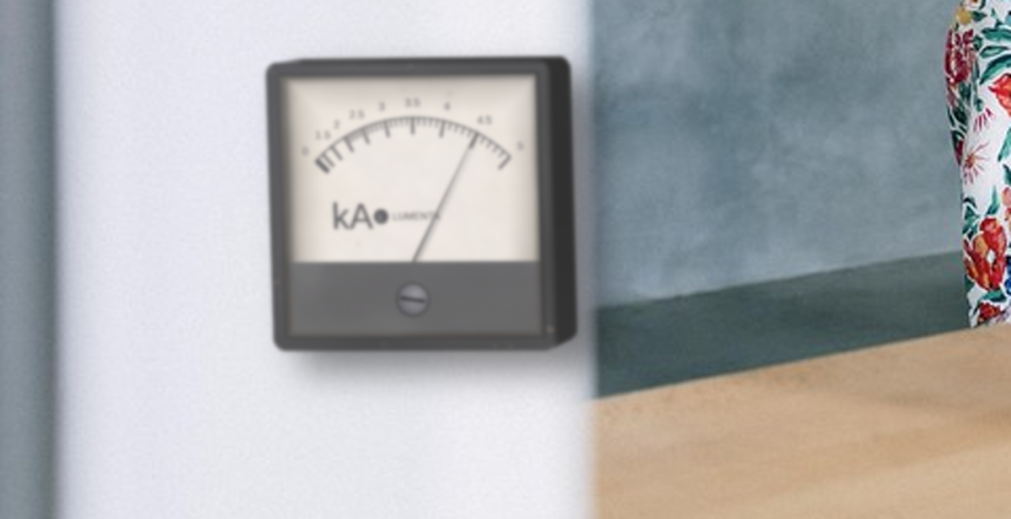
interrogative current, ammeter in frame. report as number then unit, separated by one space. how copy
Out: 4.5 kA
